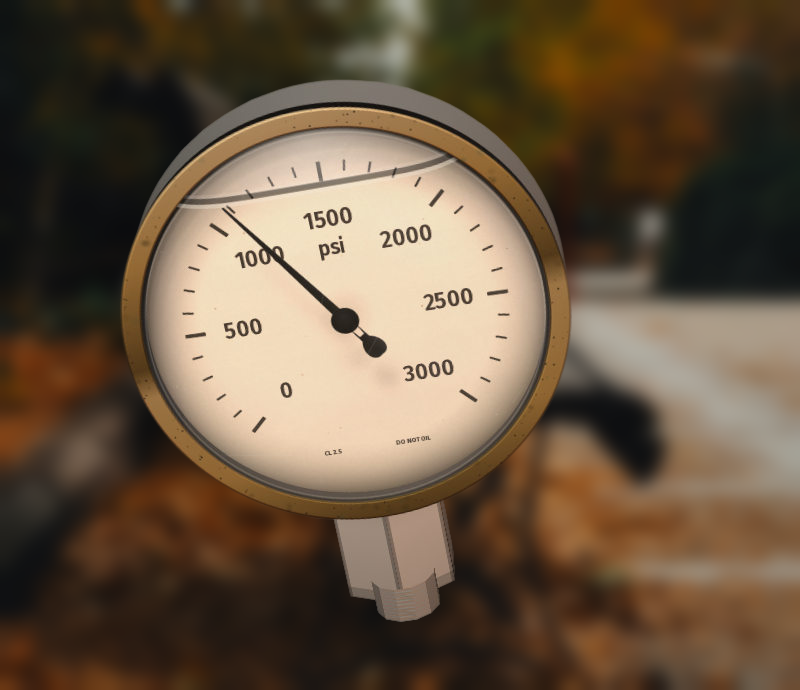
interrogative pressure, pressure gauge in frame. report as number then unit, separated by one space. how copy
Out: 1100 psi
